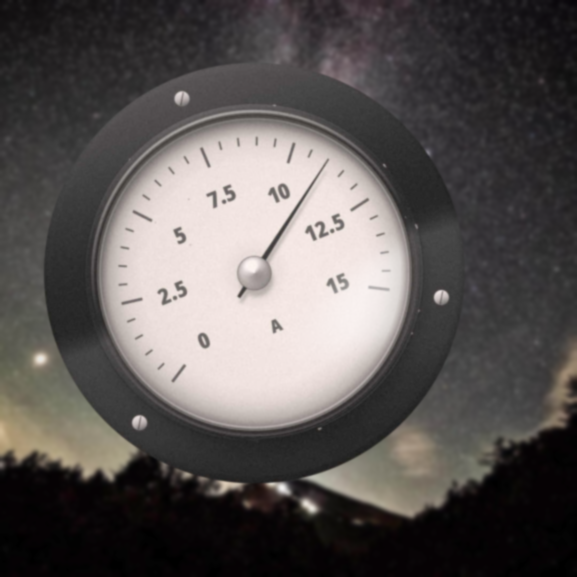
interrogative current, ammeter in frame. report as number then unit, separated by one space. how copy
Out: 11 A
